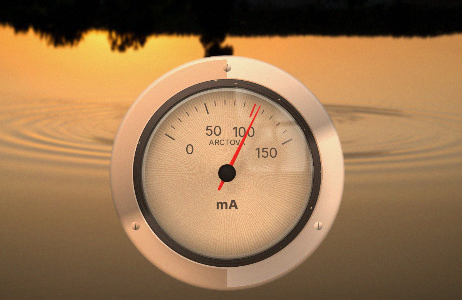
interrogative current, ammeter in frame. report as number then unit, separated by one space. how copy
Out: 105 mA
